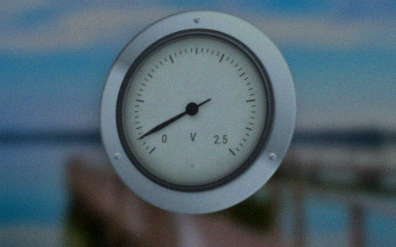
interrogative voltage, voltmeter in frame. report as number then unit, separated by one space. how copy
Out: 0.15 V
